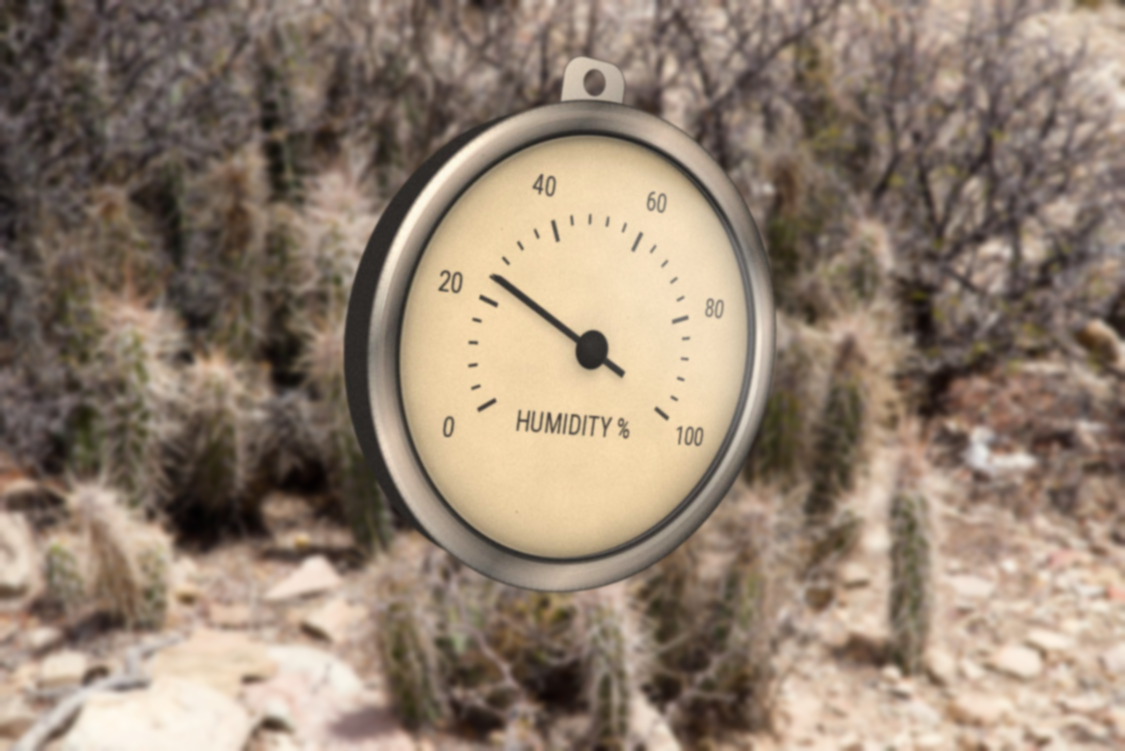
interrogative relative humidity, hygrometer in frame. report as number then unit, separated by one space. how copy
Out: 24 %
